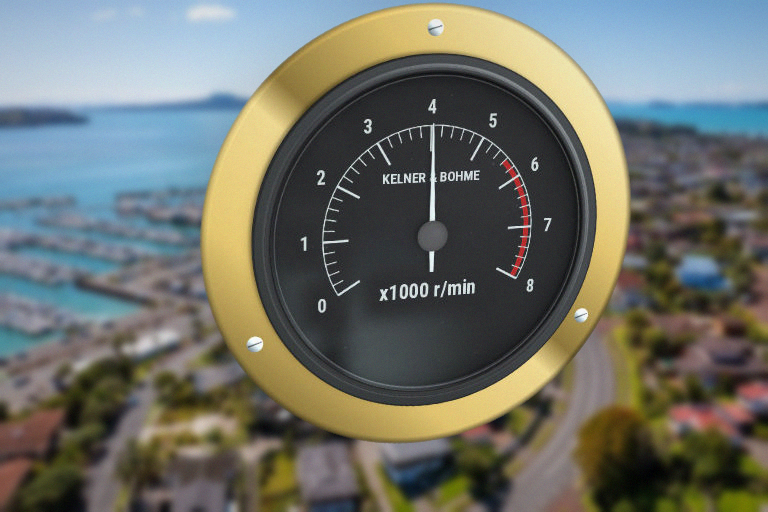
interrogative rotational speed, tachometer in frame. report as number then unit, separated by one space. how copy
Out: 4000 rpm
